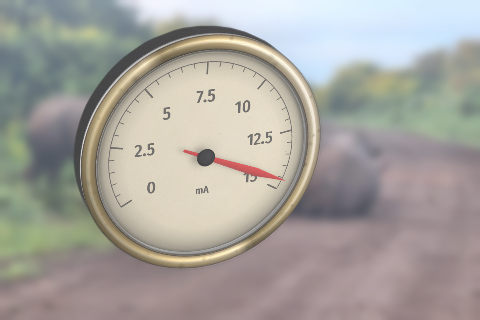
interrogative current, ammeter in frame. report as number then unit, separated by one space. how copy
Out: 14.5 mA
